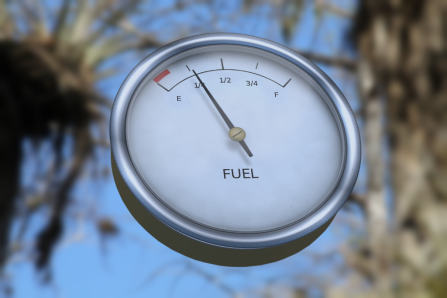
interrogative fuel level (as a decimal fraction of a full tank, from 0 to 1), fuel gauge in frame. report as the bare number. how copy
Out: 0.25
